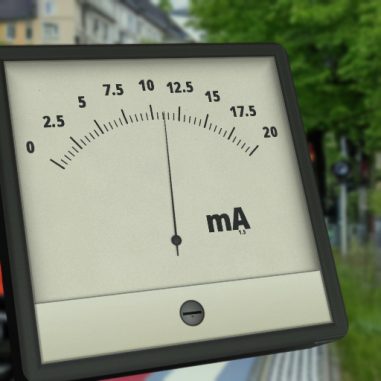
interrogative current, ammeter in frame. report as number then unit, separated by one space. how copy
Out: 11 mA
